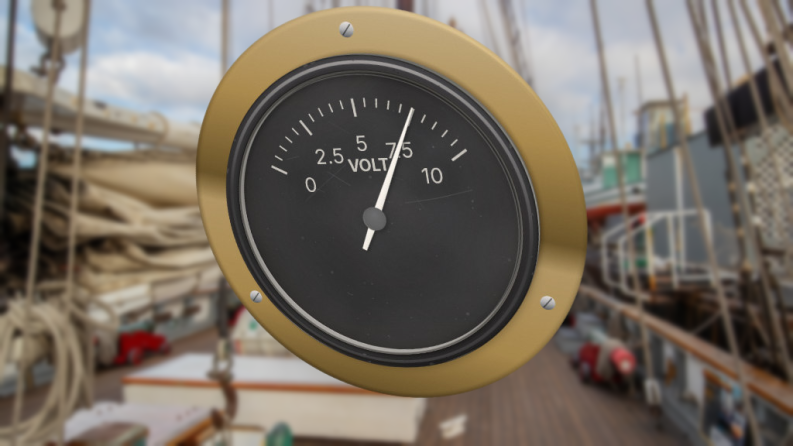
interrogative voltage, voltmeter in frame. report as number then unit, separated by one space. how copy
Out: 7.5 V
